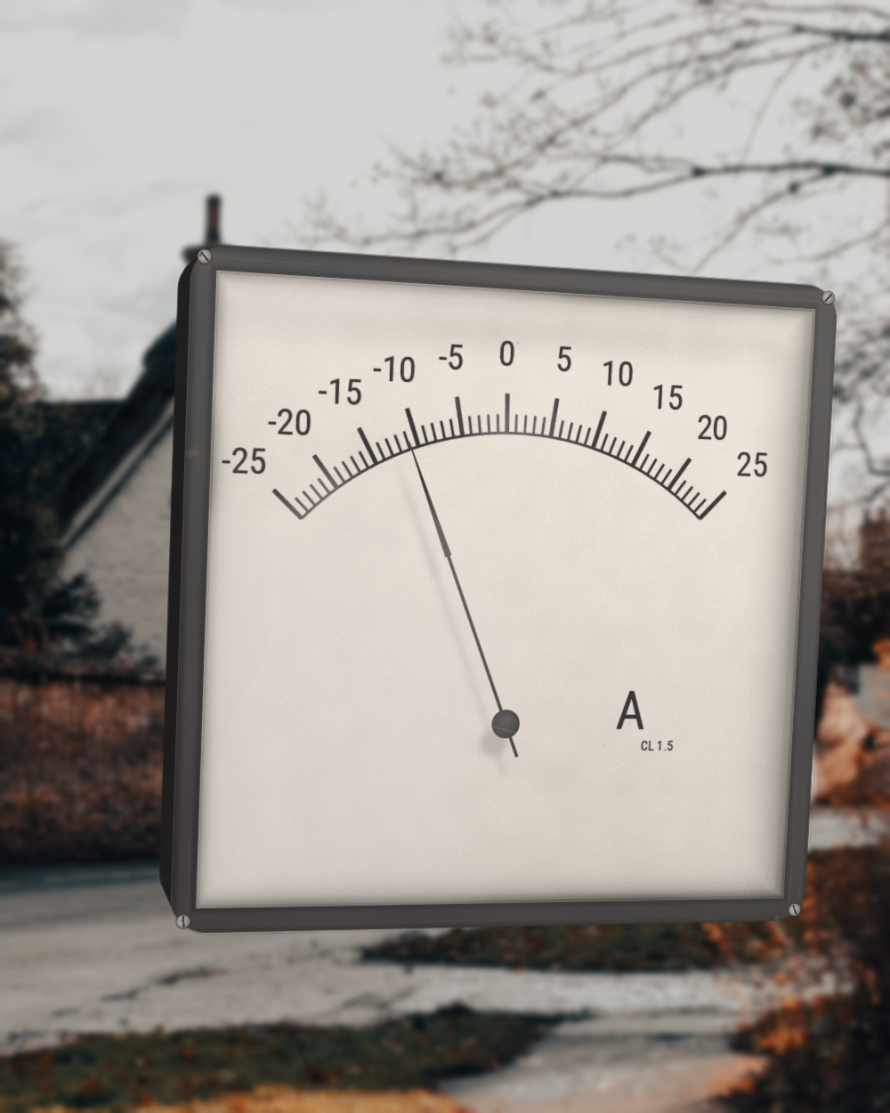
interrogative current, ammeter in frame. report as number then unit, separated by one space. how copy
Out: -11 A
